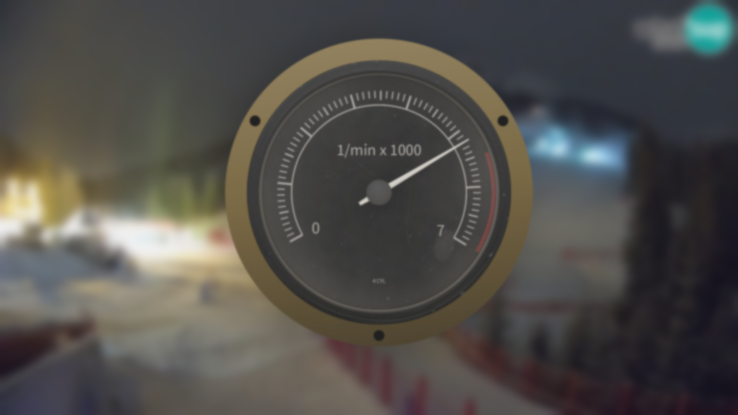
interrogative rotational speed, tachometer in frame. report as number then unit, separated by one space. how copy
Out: 5200 rpm
